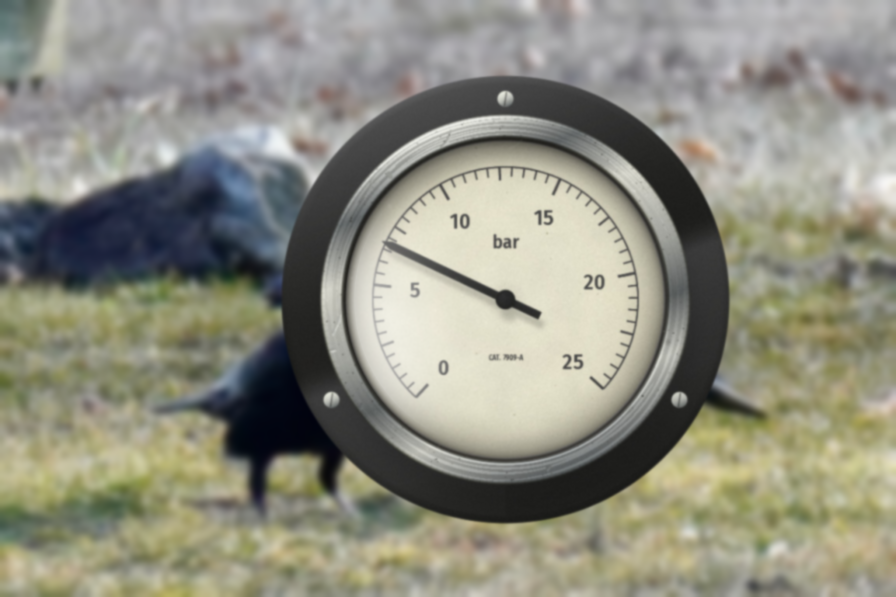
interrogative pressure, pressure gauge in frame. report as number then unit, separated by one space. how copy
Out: 6.75 bar
